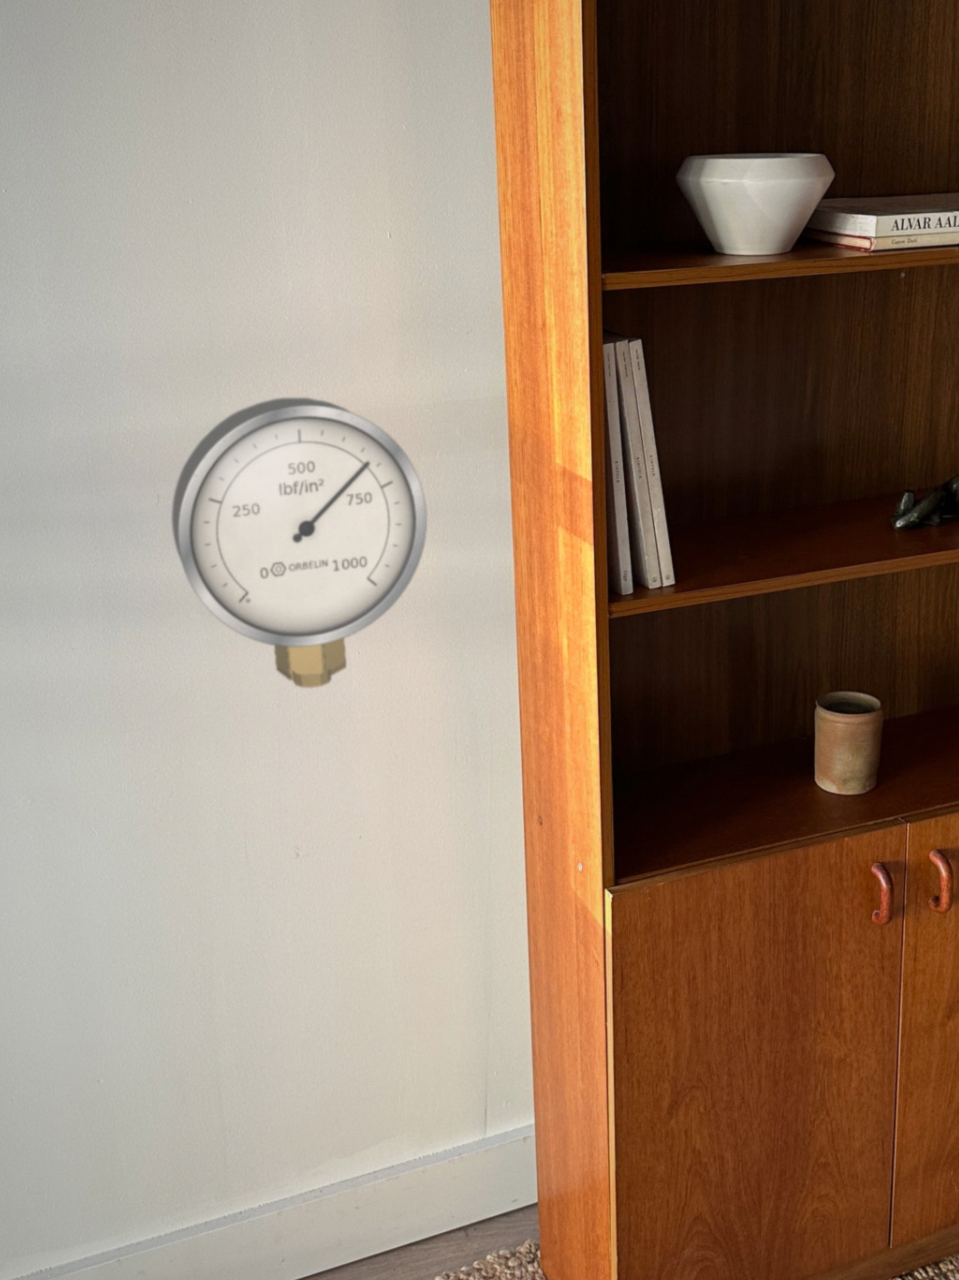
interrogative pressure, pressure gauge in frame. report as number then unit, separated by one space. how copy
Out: 675 psi
